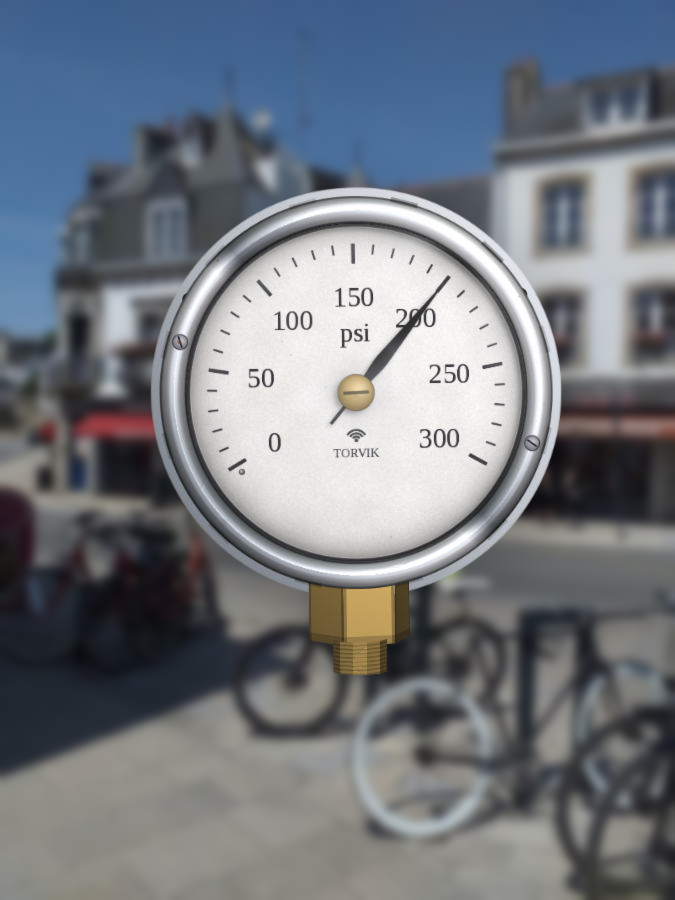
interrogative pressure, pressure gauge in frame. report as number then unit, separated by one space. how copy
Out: 200 psi
